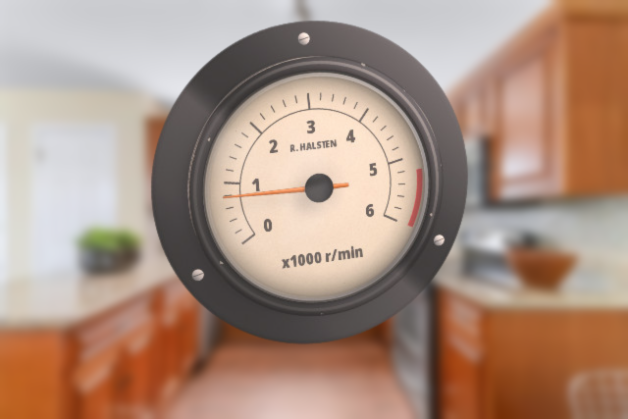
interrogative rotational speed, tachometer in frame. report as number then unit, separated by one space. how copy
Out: 800 rpm
